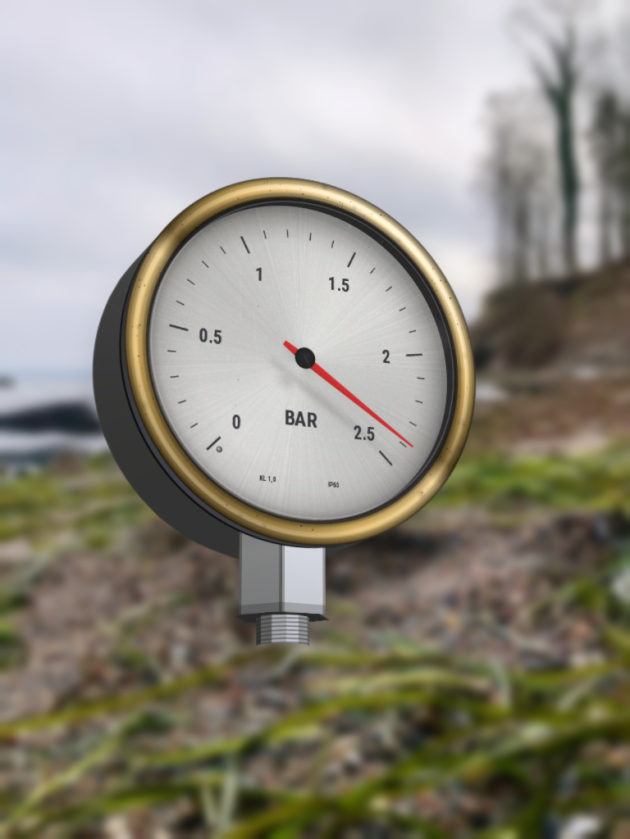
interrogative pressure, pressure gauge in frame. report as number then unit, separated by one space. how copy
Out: 2.4 bar
